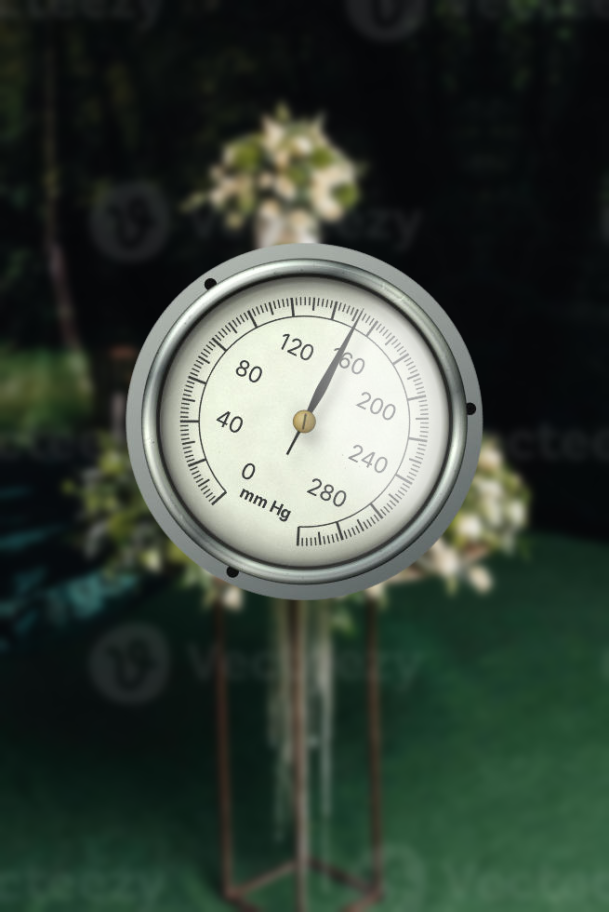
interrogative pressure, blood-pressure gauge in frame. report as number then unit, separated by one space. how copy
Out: 152 mmHg
